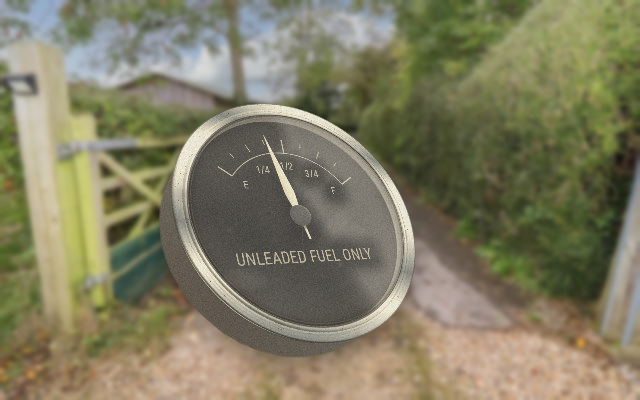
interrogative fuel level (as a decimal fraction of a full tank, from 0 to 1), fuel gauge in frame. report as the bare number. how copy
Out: 0.375
